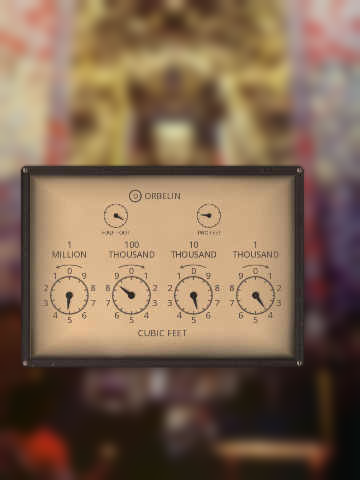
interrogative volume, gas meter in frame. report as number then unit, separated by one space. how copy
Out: 485400 ft³
